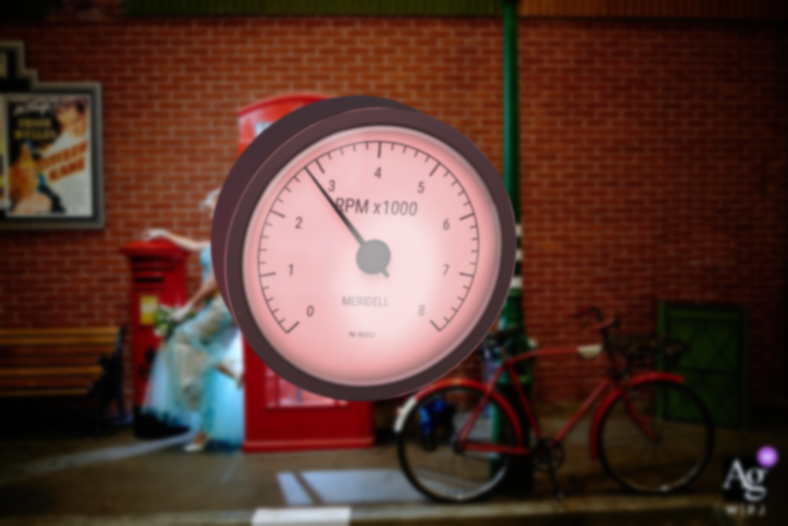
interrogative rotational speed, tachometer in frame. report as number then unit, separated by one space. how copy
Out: 2800 rpm
